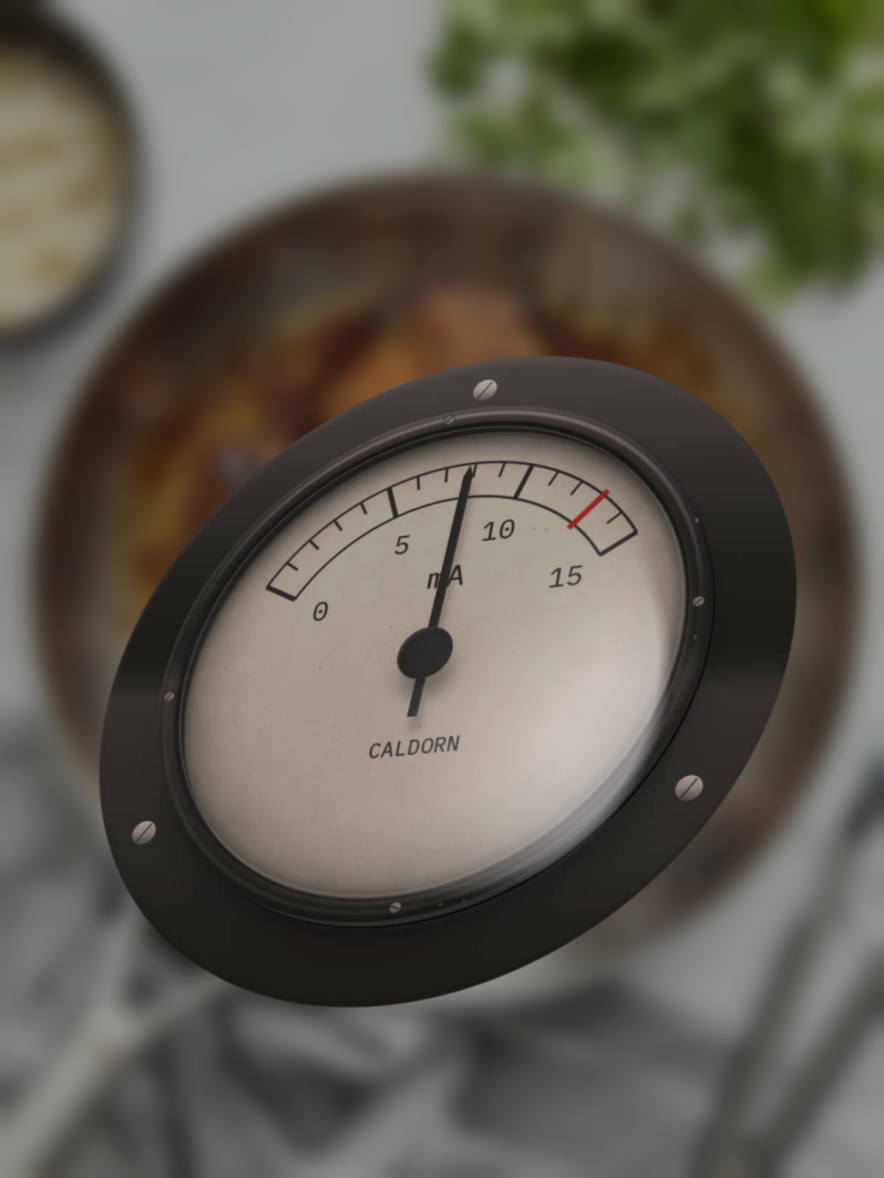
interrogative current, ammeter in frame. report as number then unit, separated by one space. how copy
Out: 8 mA
